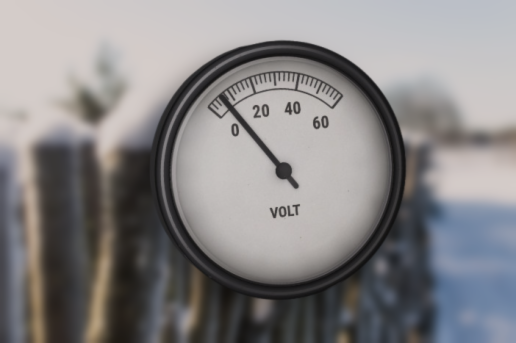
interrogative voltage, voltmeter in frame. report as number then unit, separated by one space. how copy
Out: 6 V
